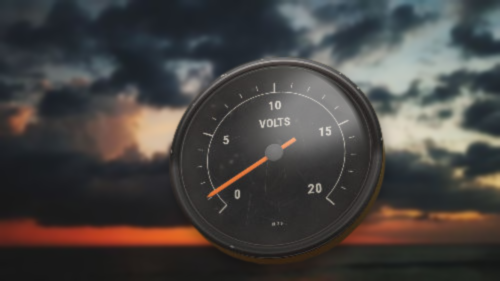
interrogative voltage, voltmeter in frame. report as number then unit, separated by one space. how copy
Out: 1 V
